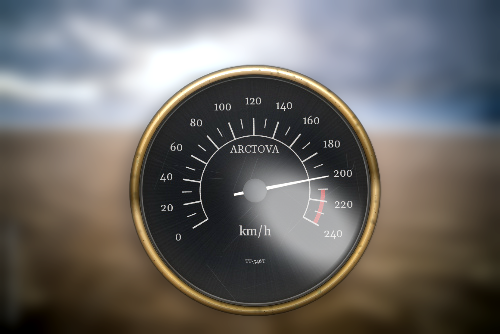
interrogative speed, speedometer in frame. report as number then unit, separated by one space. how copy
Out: 200 km/h
